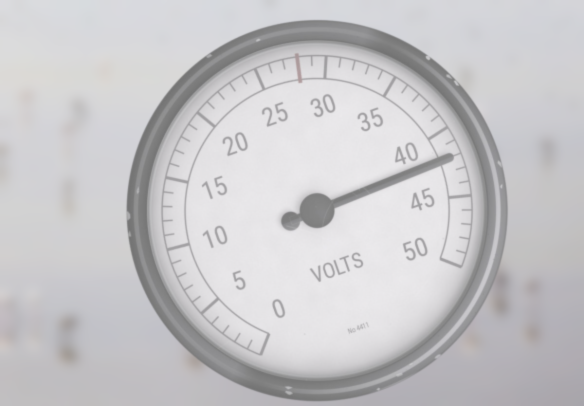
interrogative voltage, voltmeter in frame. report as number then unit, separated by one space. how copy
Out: 42 V
